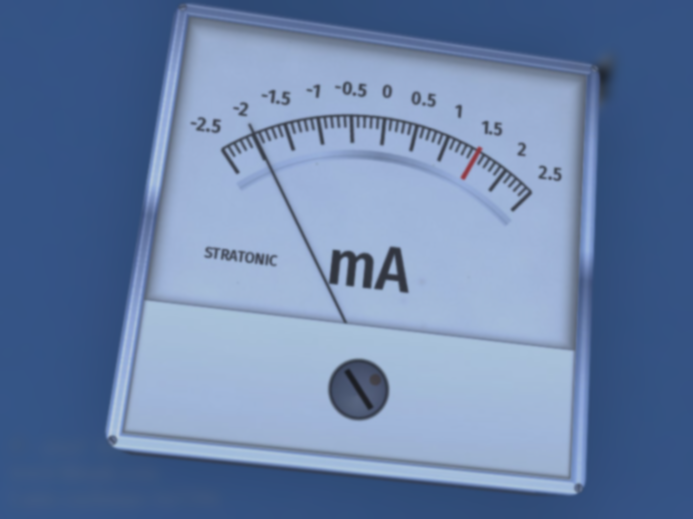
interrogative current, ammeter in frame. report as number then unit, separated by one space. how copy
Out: -2 mA
